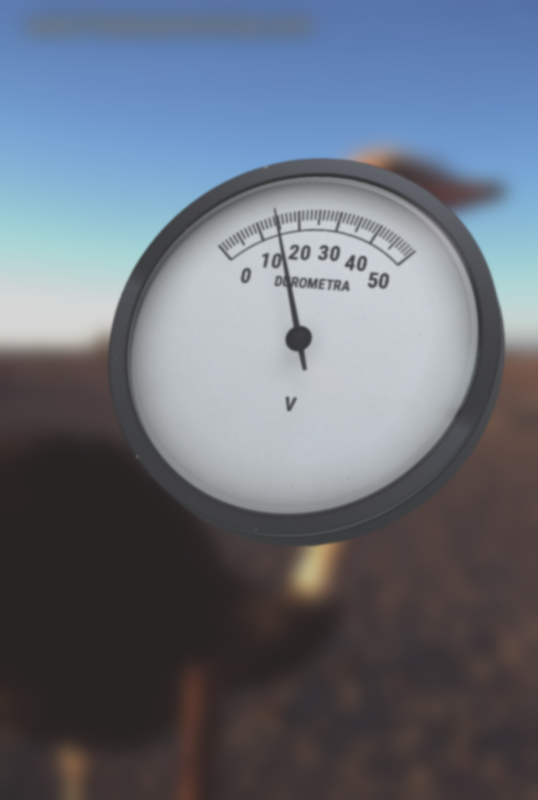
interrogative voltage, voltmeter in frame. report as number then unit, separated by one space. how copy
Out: 15 V
